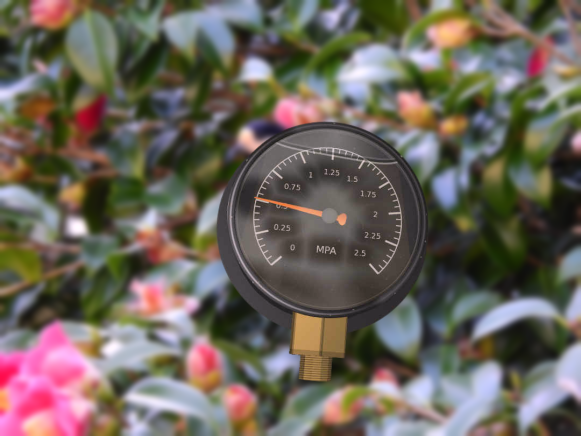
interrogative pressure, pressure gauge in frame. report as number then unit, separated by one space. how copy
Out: 0.5 MPa
